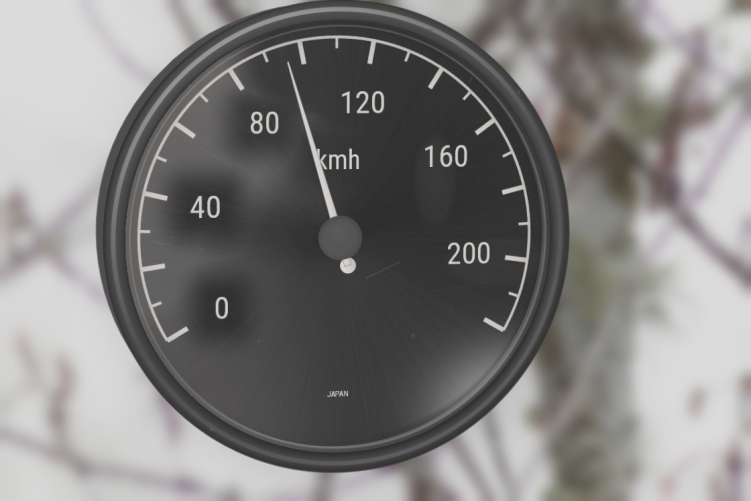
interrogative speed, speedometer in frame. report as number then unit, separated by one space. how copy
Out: 95 km/h
